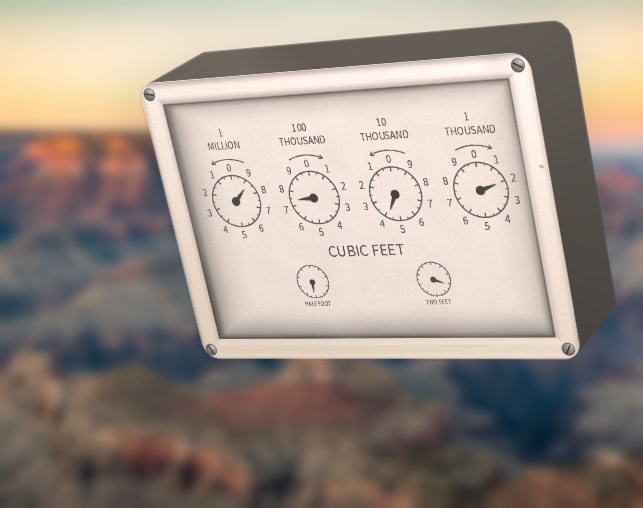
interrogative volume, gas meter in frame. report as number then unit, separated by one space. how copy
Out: 874200 ft³
